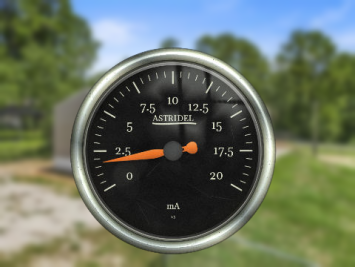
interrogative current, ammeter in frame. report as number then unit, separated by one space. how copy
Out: 1.75 mA
